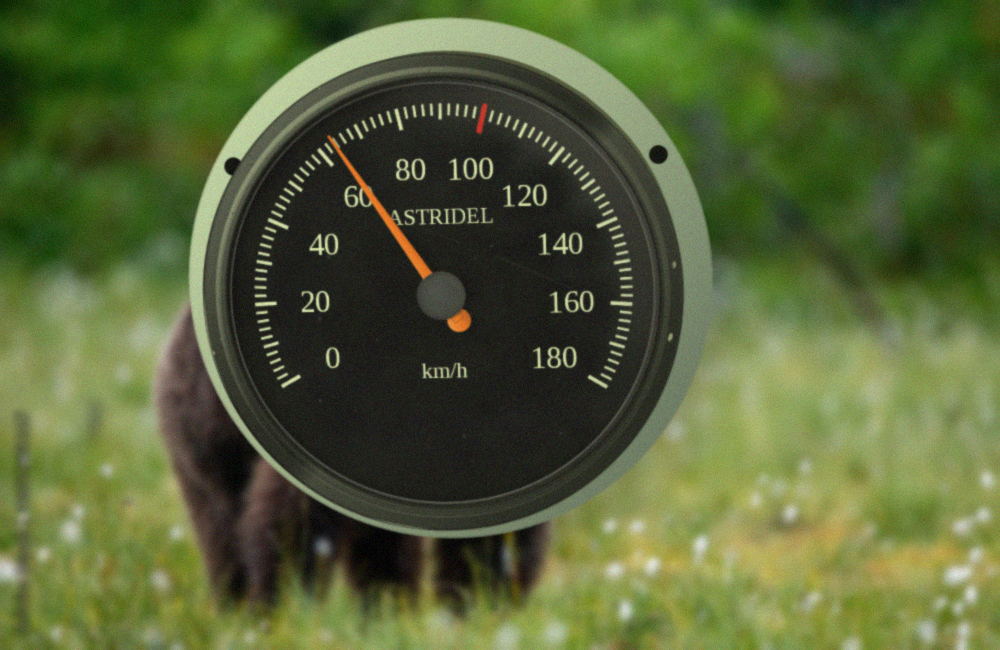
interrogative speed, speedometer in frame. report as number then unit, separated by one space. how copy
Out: 64 km/h
